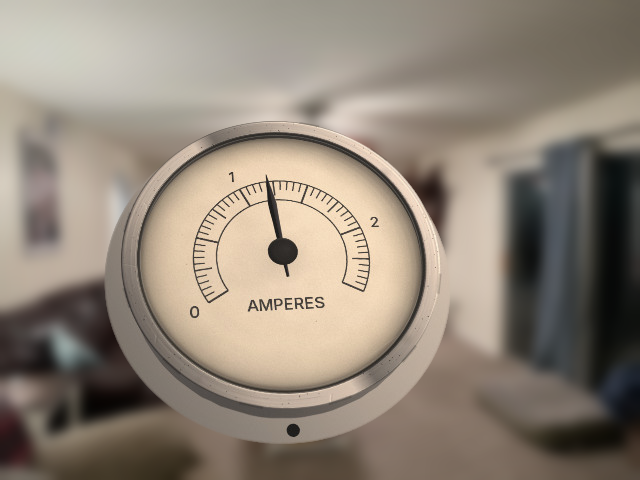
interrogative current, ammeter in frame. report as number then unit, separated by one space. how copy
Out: 1.2 A
